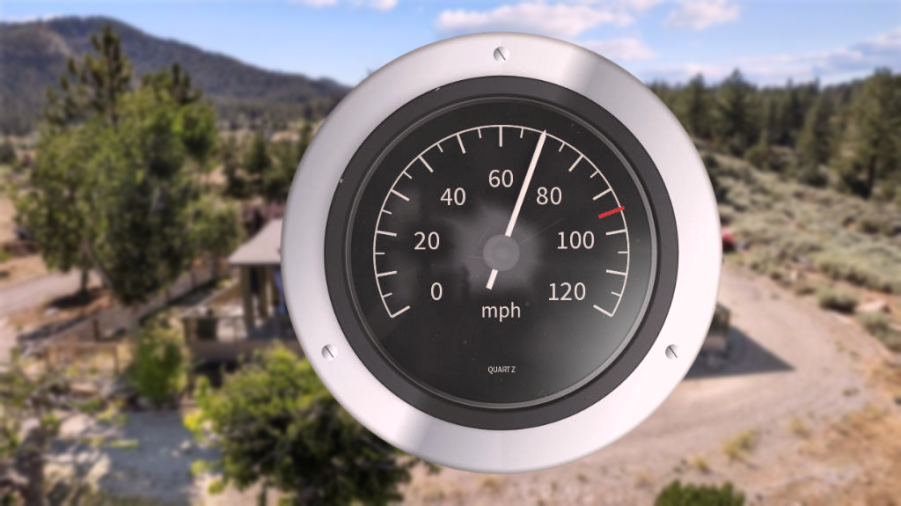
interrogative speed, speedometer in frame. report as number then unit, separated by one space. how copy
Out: 70 mph
